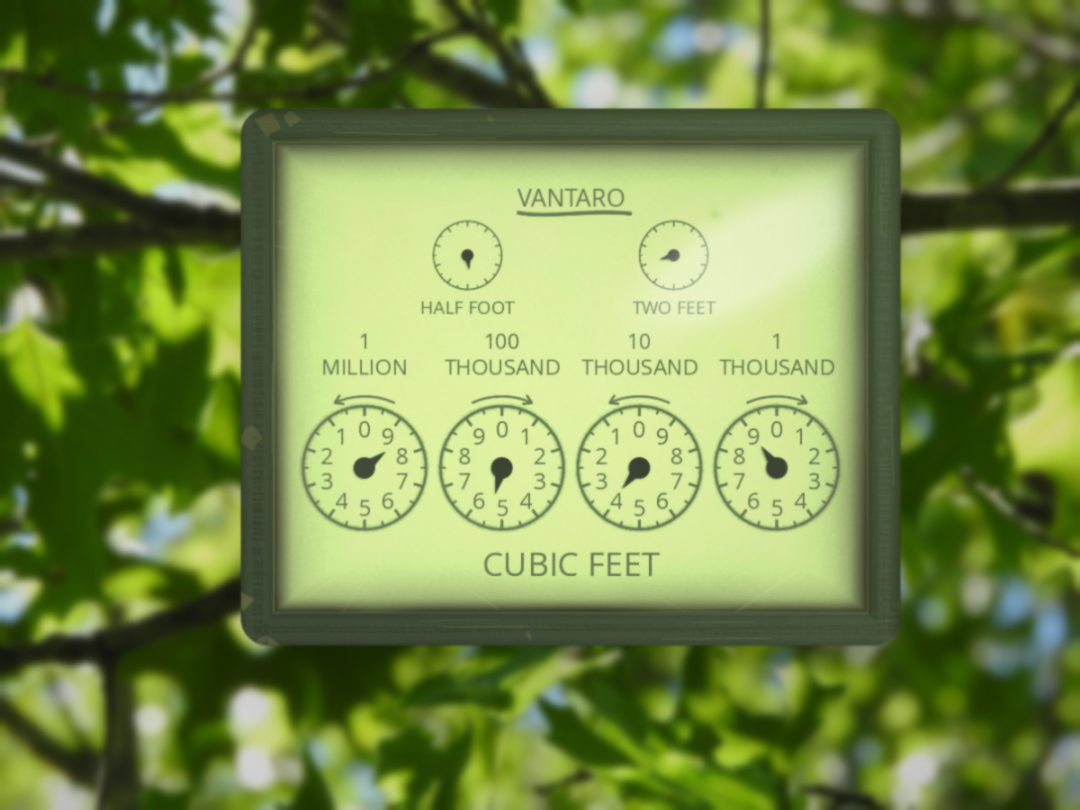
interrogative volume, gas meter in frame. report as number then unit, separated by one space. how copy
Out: 853900 ft³
